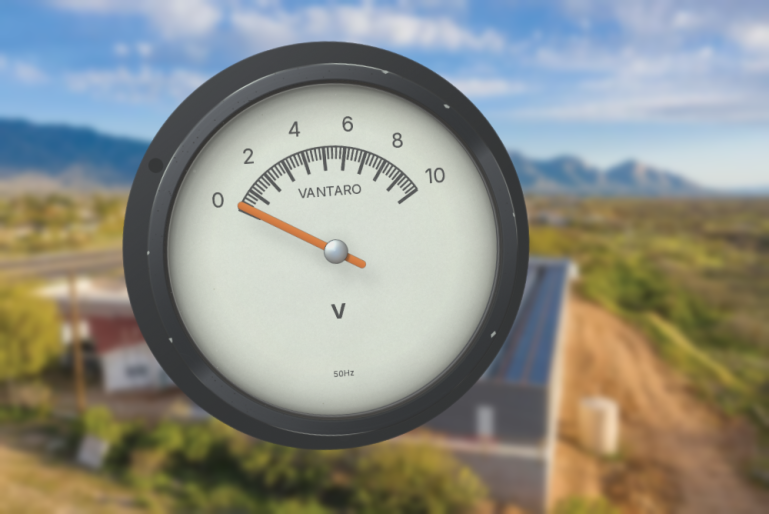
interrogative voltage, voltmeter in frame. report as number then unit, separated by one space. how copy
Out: 0.2 V
